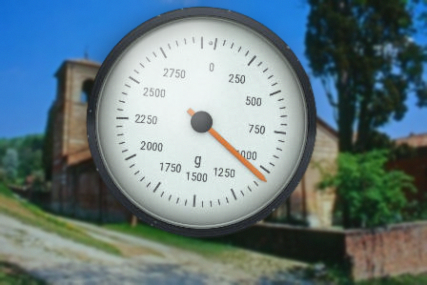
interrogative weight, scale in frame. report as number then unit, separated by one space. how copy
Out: 1050 g
